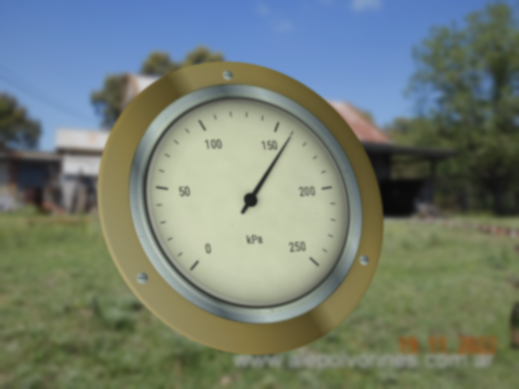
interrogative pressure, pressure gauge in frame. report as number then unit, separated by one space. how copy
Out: 160 kPa
